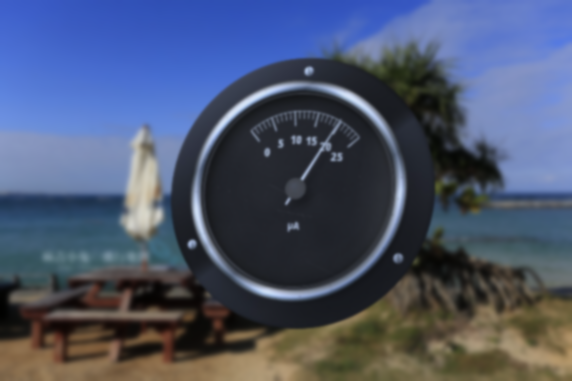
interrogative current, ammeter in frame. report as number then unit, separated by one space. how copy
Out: 20 µA
